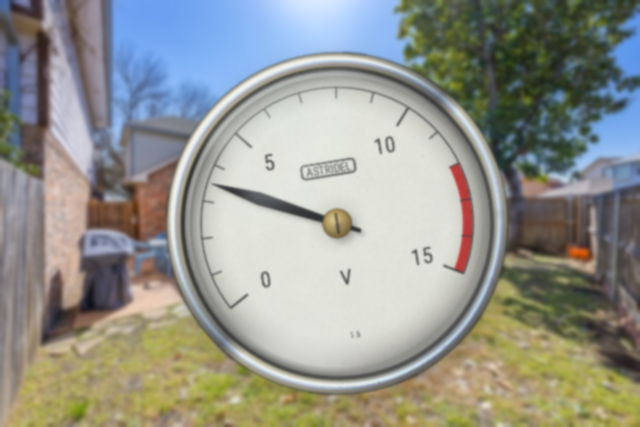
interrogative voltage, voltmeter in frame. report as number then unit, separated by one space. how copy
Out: 3.5 V
